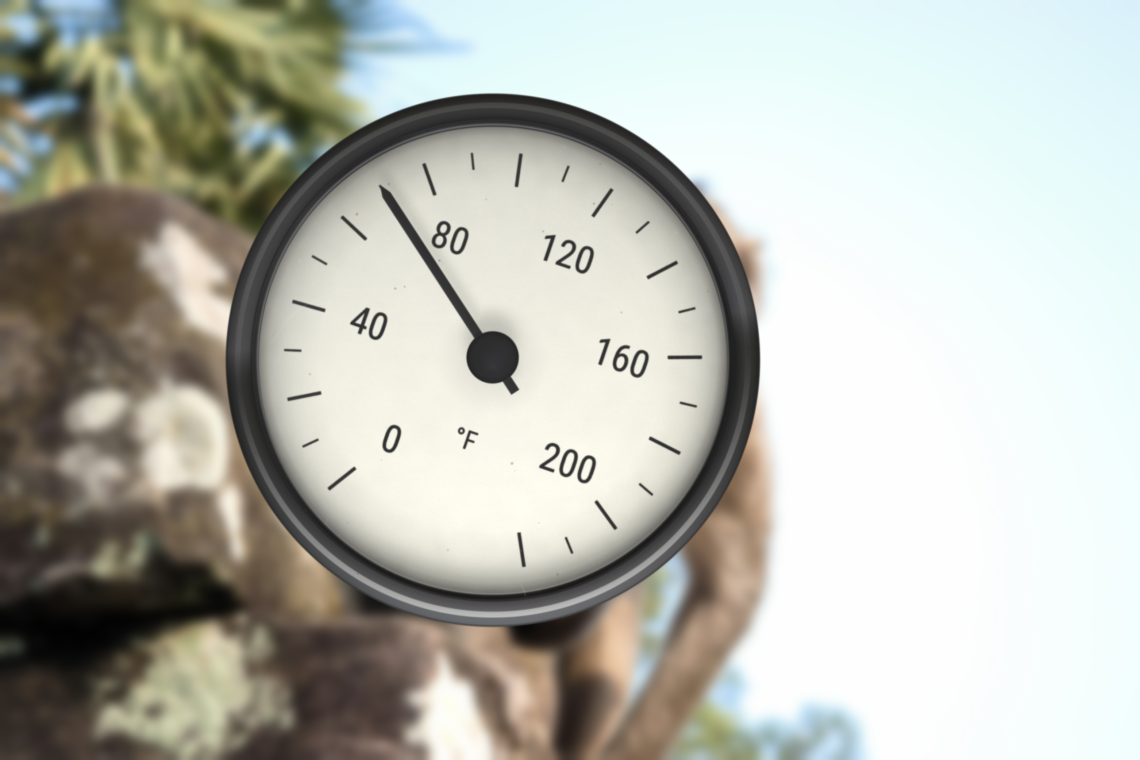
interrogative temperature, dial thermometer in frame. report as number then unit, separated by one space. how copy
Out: 70 °F
